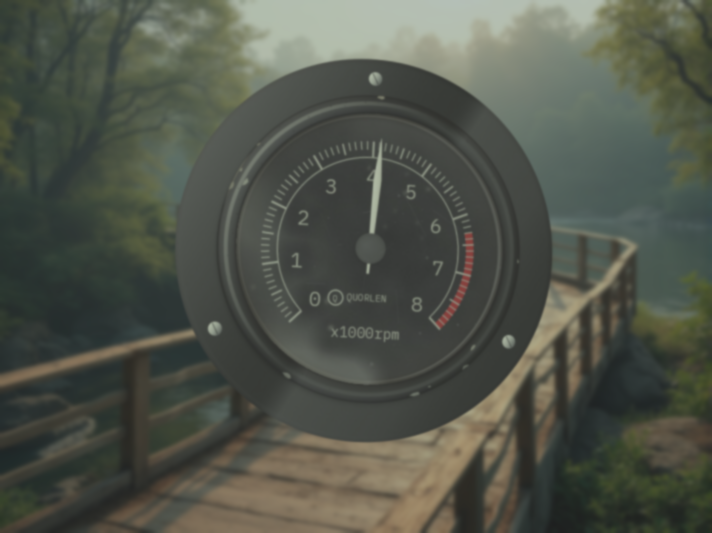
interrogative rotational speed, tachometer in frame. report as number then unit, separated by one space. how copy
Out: 4100 rpm
